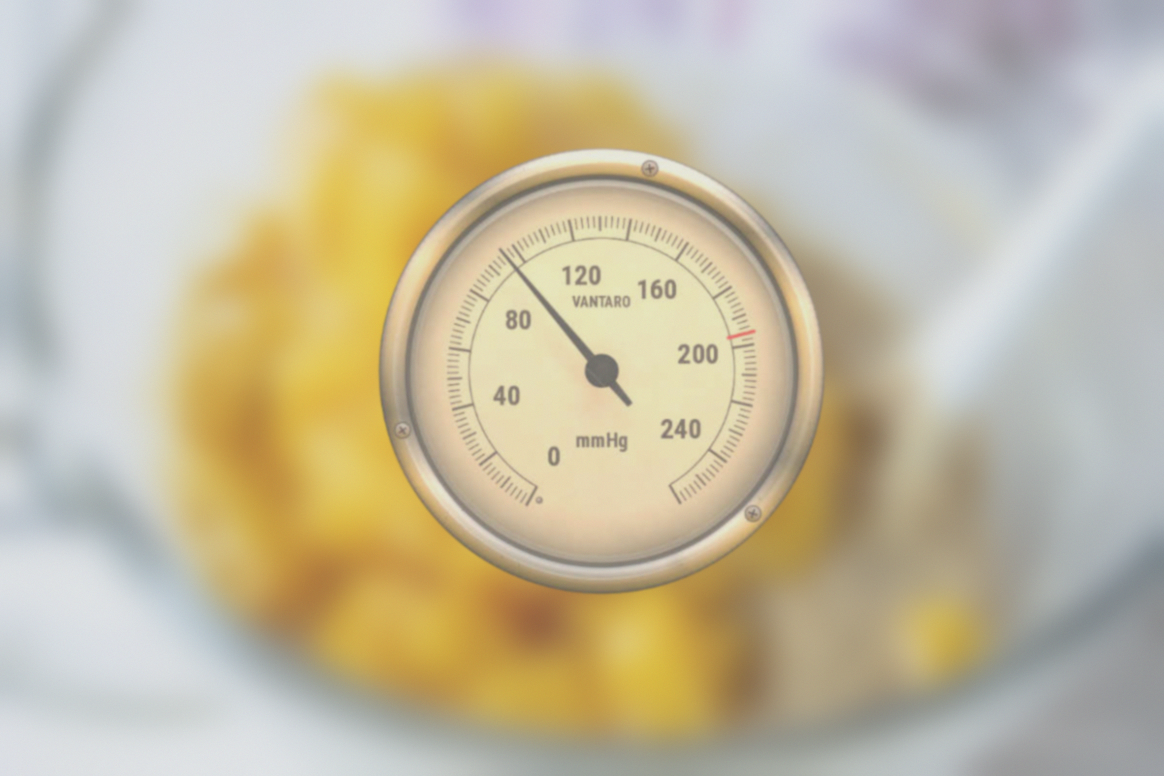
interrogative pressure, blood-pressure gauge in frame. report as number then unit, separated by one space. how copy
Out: 96 mmHg
